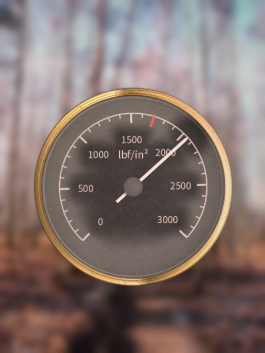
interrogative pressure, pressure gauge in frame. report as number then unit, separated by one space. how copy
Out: 2050 psi
